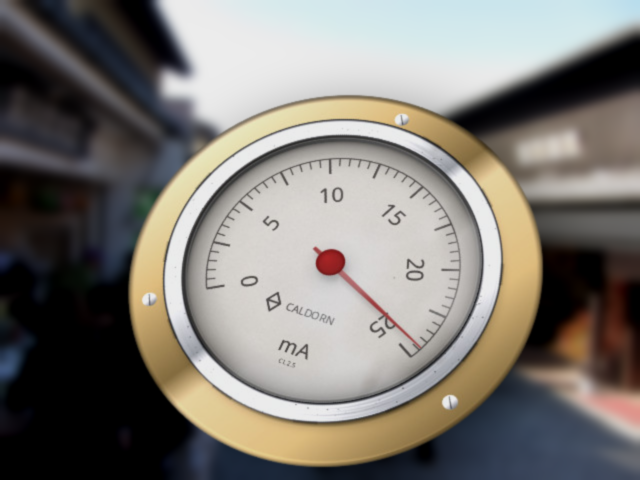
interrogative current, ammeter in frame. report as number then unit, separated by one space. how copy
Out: 24.5 mA
